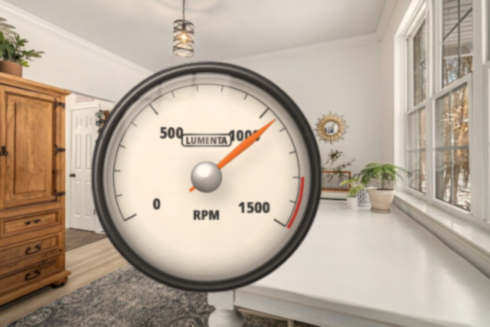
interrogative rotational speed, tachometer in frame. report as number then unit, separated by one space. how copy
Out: 1050 rpm
